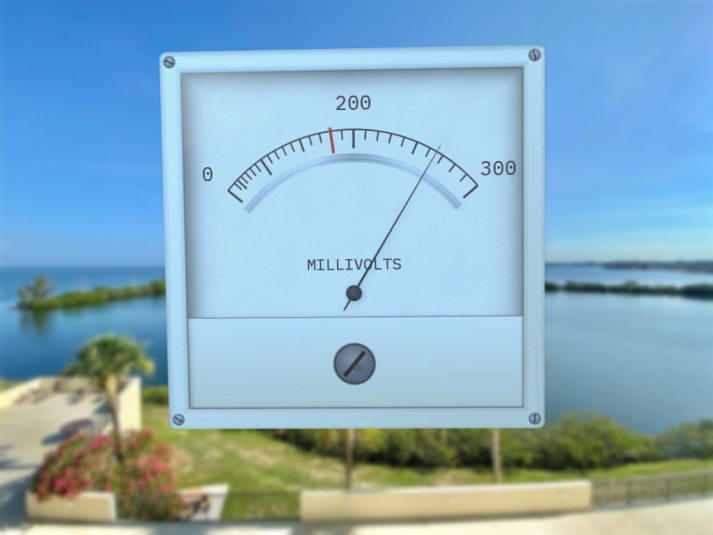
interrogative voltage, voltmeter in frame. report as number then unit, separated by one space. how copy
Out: 265 mV
